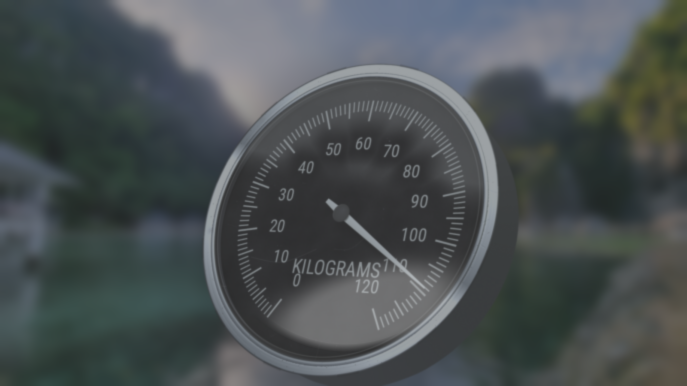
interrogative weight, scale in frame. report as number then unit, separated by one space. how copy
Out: 109 kg
